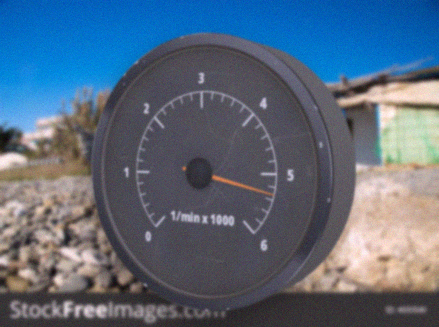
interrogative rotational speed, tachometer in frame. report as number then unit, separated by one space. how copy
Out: 5300 rpm
